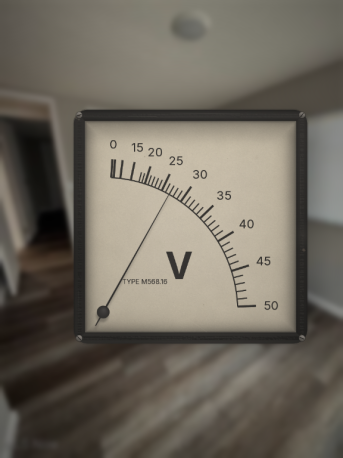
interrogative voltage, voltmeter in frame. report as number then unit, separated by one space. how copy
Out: 27 V
